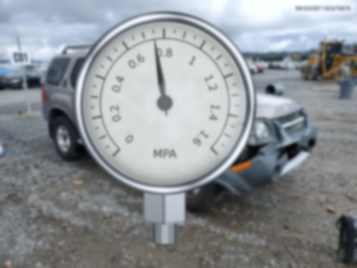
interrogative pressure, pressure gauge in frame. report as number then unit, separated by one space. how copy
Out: 0.75 MPa
